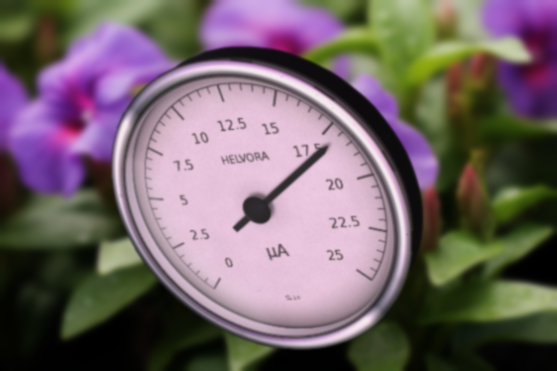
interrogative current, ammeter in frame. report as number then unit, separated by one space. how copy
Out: 18 µA
